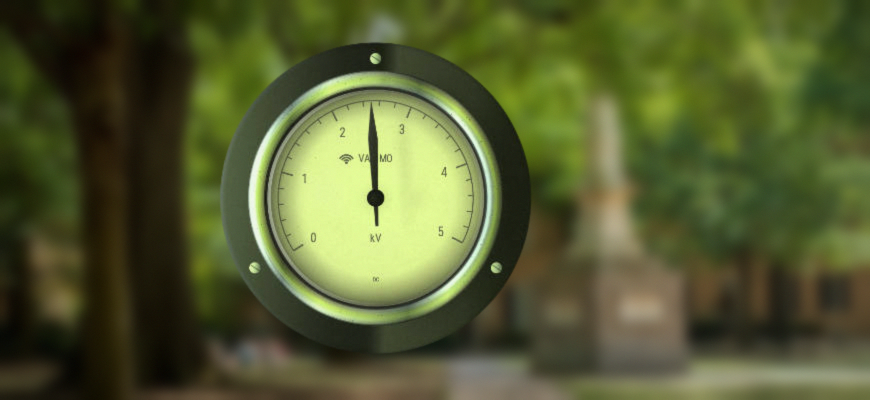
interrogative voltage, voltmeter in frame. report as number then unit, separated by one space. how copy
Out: 2.5 kV
